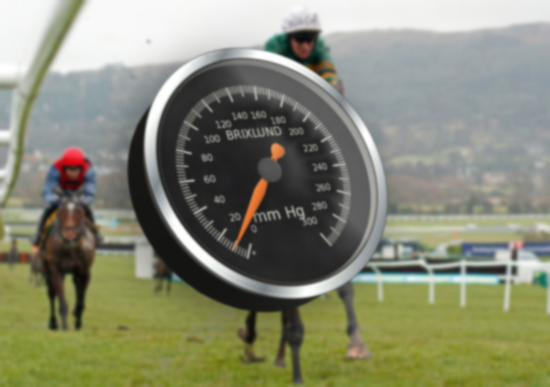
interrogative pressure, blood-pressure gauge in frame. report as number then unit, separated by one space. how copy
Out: 10 mmHg
